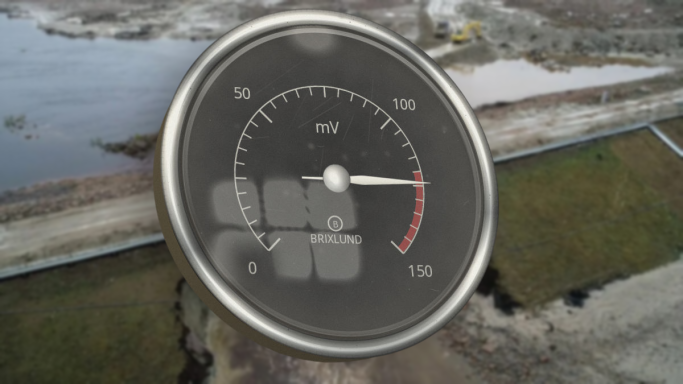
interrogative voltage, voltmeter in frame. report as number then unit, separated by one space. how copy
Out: 125 mV
